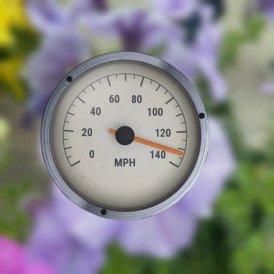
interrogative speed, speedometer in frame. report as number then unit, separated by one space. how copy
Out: 132.5 mph
